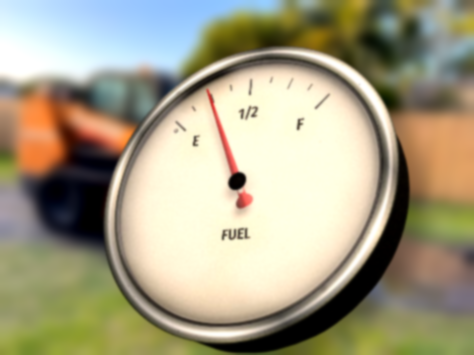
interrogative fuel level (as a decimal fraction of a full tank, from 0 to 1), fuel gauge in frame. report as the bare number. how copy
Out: 0.25
